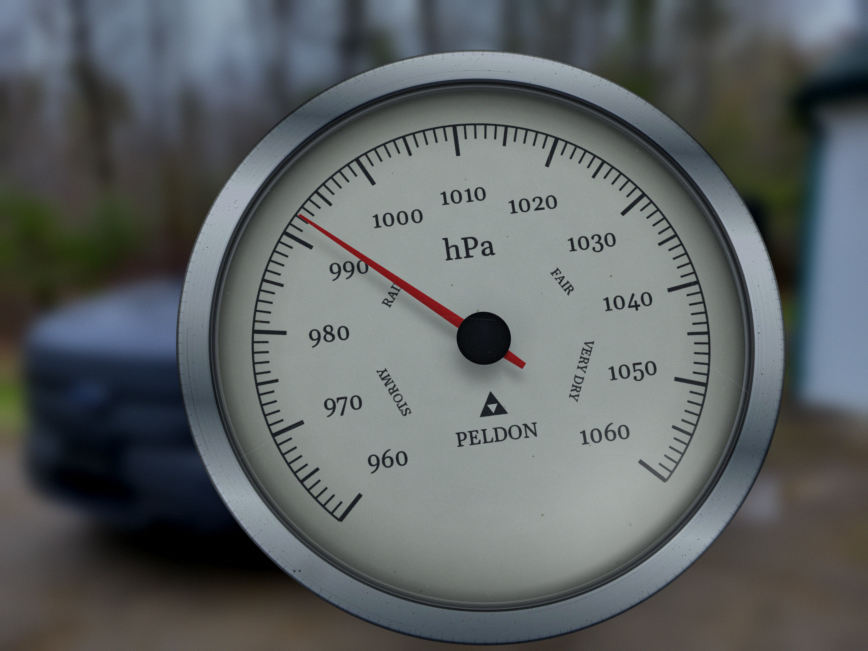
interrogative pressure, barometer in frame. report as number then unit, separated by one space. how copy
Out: 992 hPa
